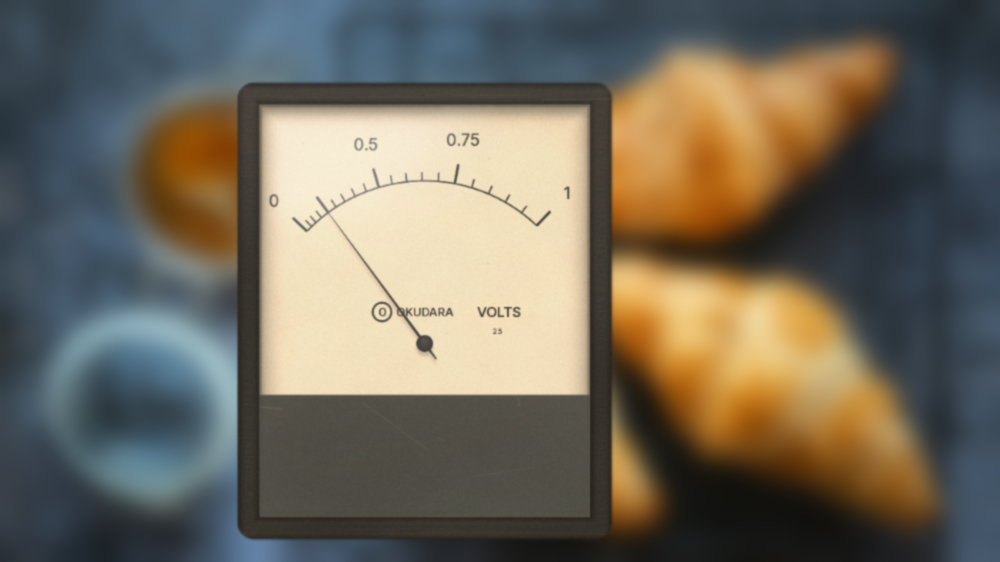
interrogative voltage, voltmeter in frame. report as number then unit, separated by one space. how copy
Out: 0.25 V
